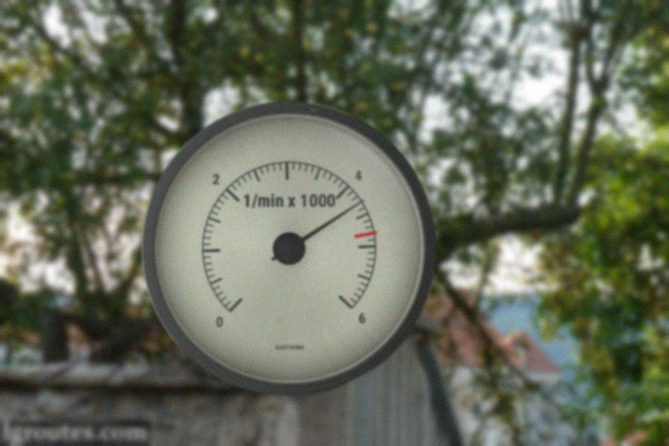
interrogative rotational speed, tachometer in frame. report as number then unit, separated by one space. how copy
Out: 4300 rpm
